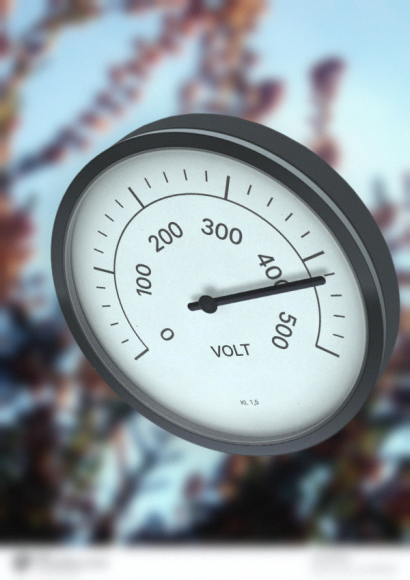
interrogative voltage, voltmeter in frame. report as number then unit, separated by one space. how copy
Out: 420 V
